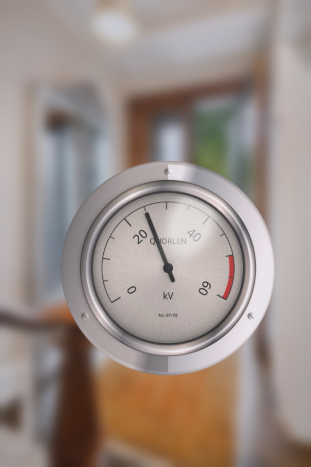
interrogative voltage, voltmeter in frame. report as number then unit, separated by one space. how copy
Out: 25 kV
